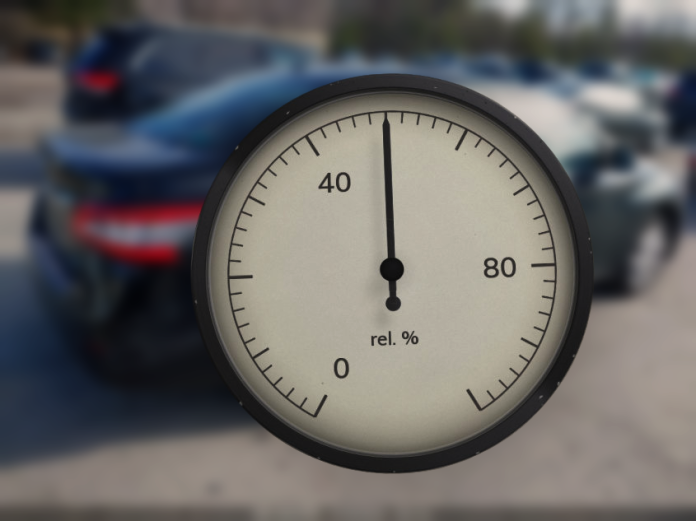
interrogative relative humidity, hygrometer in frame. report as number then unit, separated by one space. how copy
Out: 50 %
